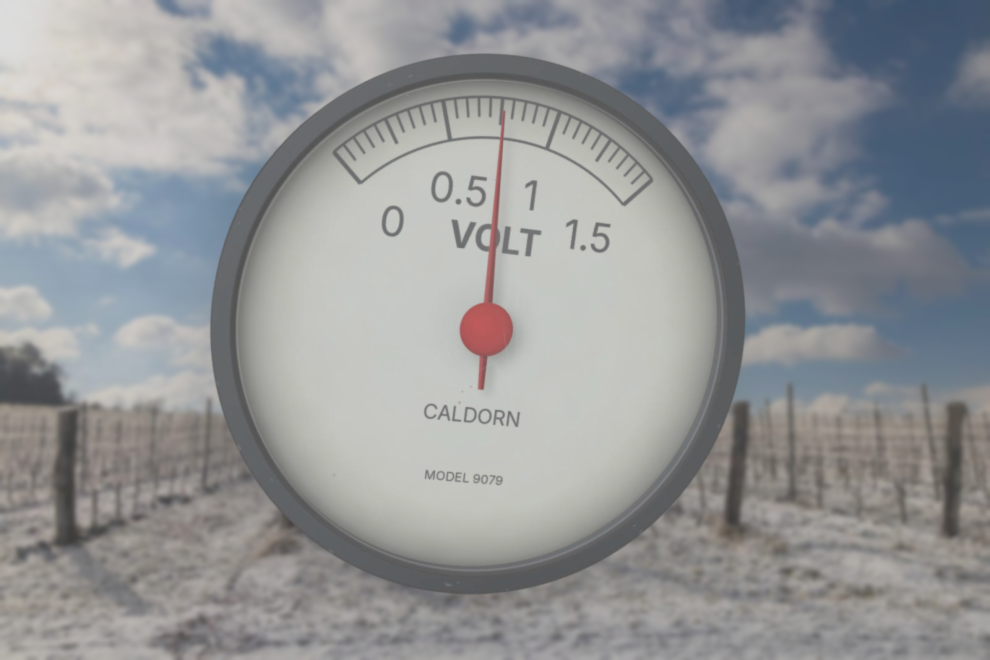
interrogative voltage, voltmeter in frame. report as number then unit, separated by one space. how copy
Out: 0.75 V
